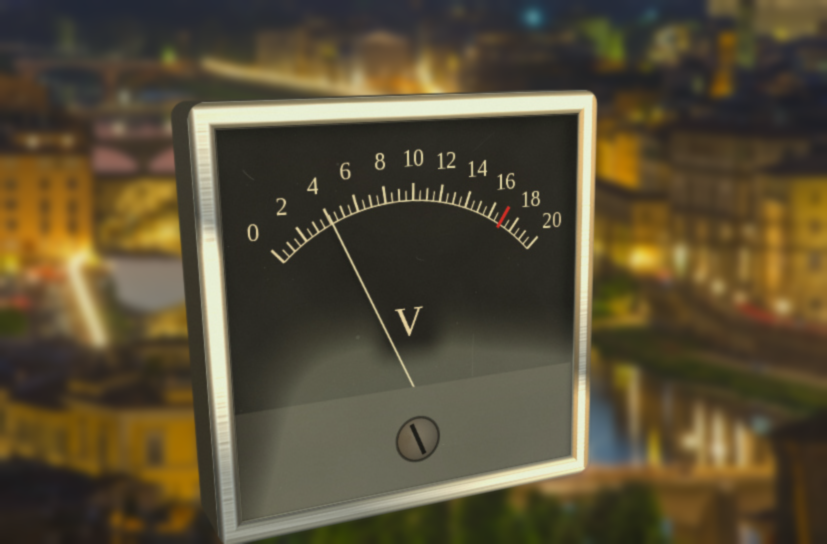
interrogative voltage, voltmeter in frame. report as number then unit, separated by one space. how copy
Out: 4 V
